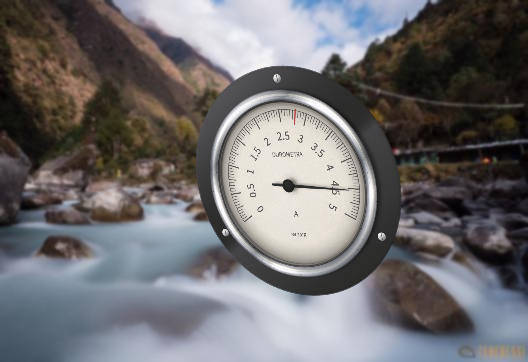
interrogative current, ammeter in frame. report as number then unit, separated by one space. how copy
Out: 4.5 A
